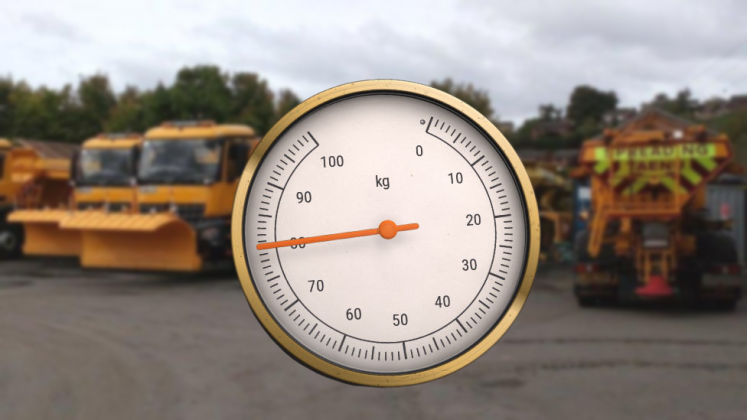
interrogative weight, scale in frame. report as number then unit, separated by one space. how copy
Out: 80 kg
